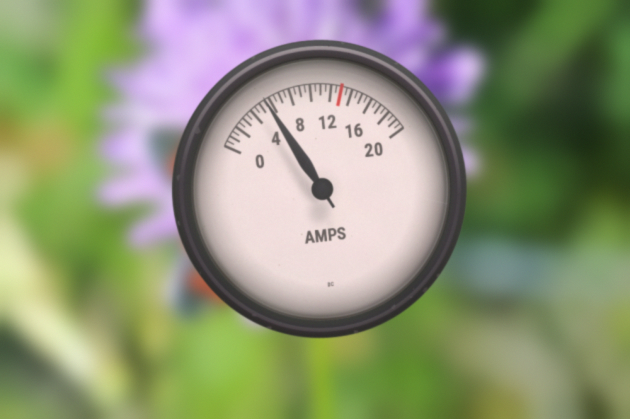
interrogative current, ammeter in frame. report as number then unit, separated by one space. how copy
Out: 5.5 A
